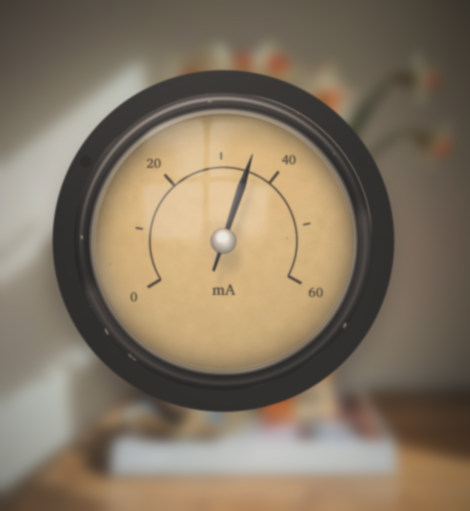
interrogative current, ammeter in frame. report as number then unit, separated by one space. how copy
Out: 35 mA
